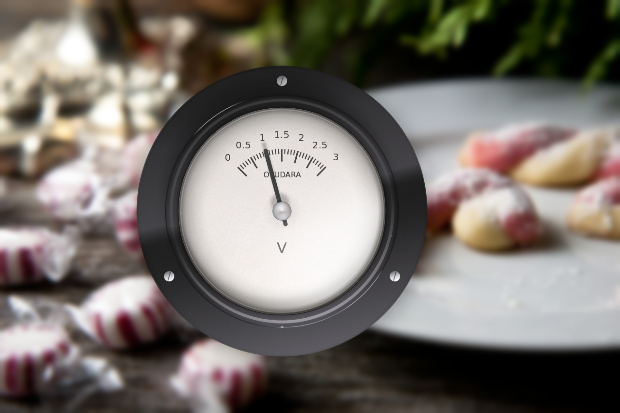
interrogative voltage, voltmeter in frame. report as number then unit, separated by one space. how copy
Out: 1 V
